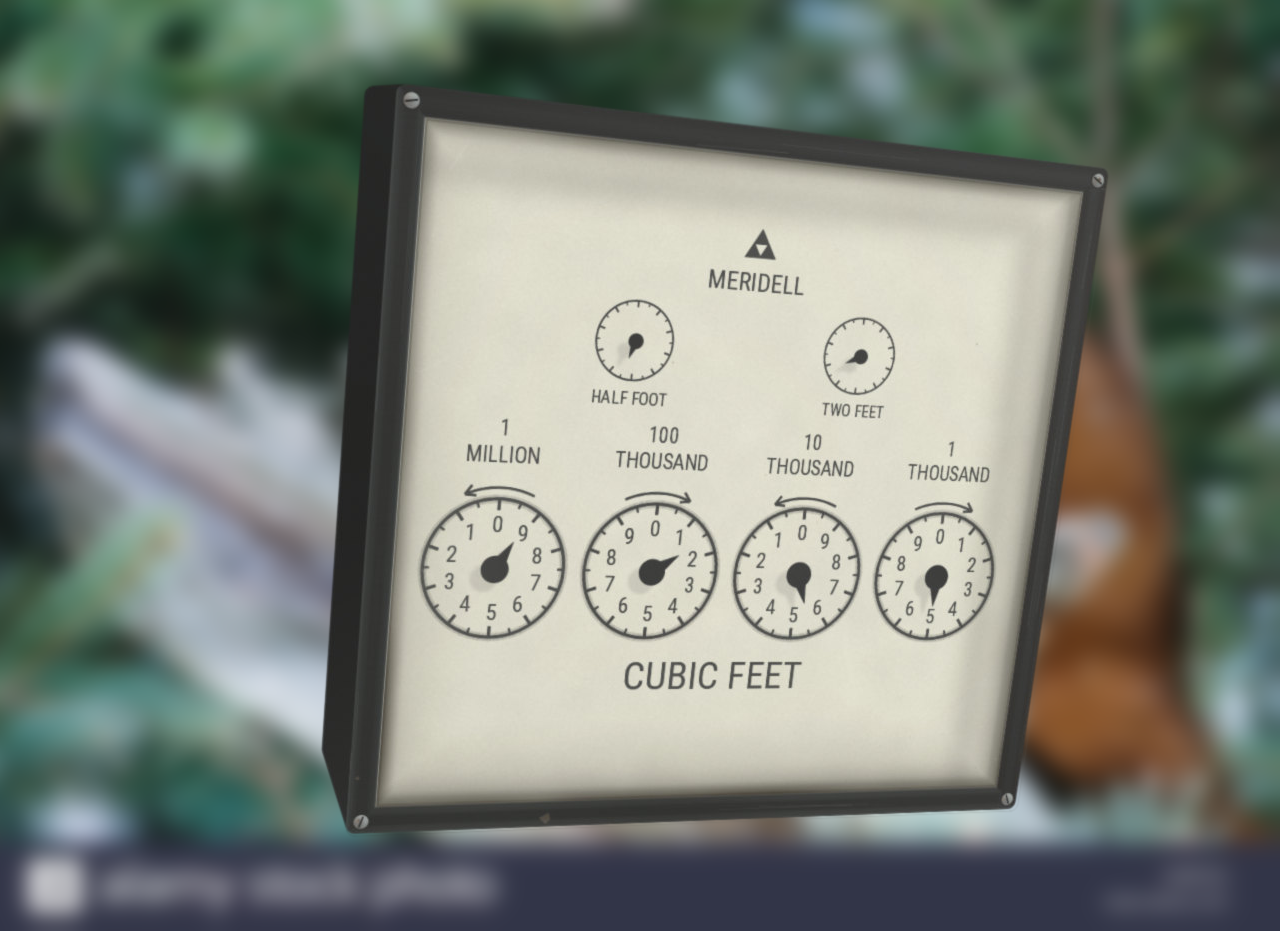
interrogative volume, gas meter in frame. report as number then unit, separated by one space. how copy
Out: 915500 ft³
